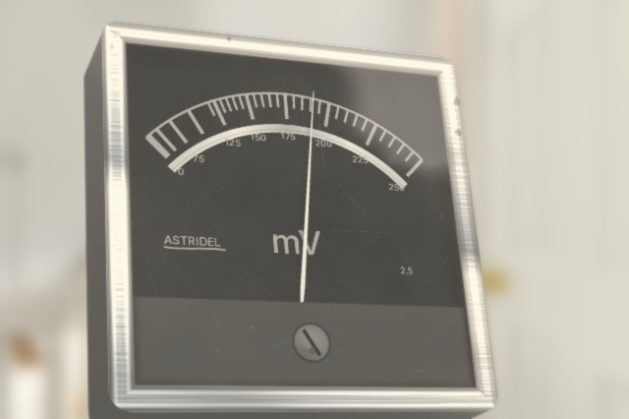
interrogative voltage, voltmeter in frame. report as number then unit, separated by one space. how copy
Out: 190 mV
